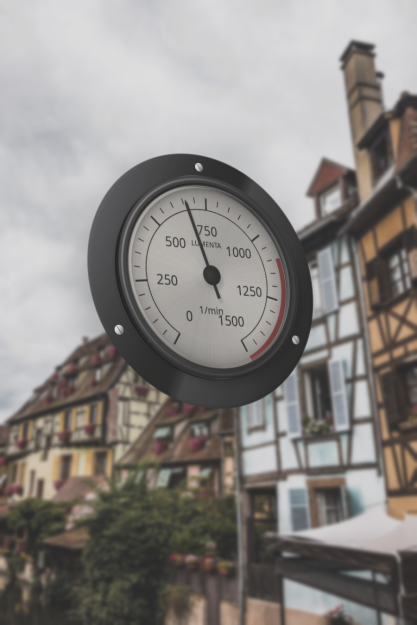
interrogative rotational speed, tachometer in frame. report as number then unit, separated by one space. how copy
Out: 650 rpm
